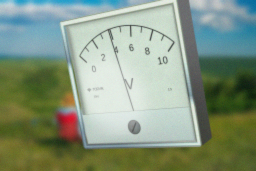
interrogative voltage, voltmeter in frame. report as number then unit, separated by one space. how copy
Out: 4 V
